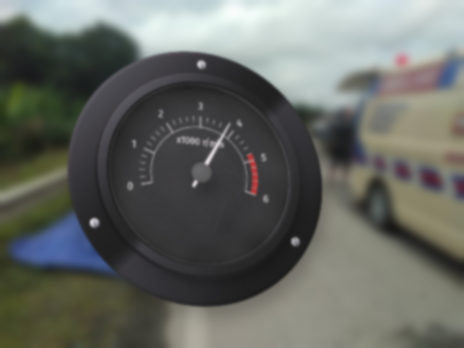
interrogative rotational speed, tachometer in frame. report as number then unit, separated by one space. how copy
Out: 3800 rpm
